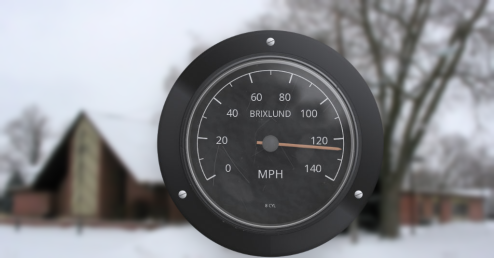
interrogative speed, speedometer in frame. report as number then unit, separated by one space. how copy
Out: 125 mph
